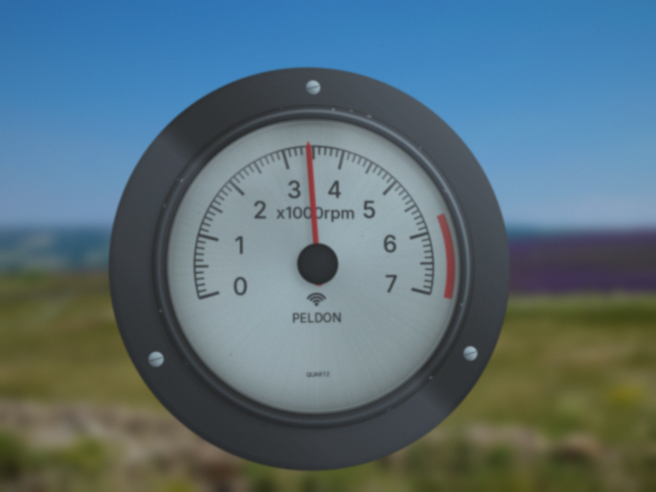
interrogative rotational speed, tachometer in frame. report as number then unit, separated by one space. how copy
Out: 3400 rpm
